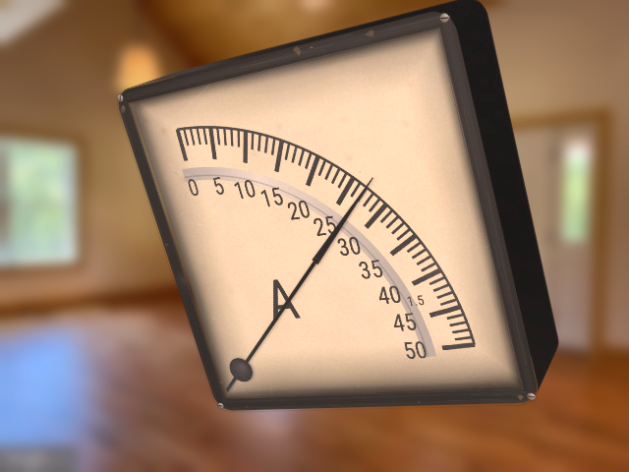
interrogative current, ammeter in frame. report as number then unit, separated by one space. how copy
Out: 27 A
